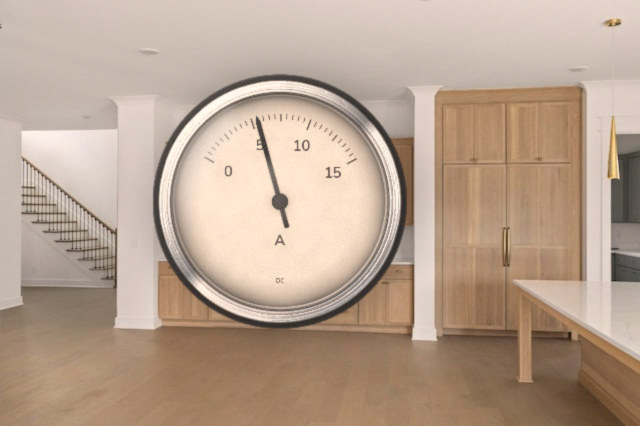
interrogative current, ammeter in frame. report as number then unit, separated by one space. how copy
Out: 5.5 A
